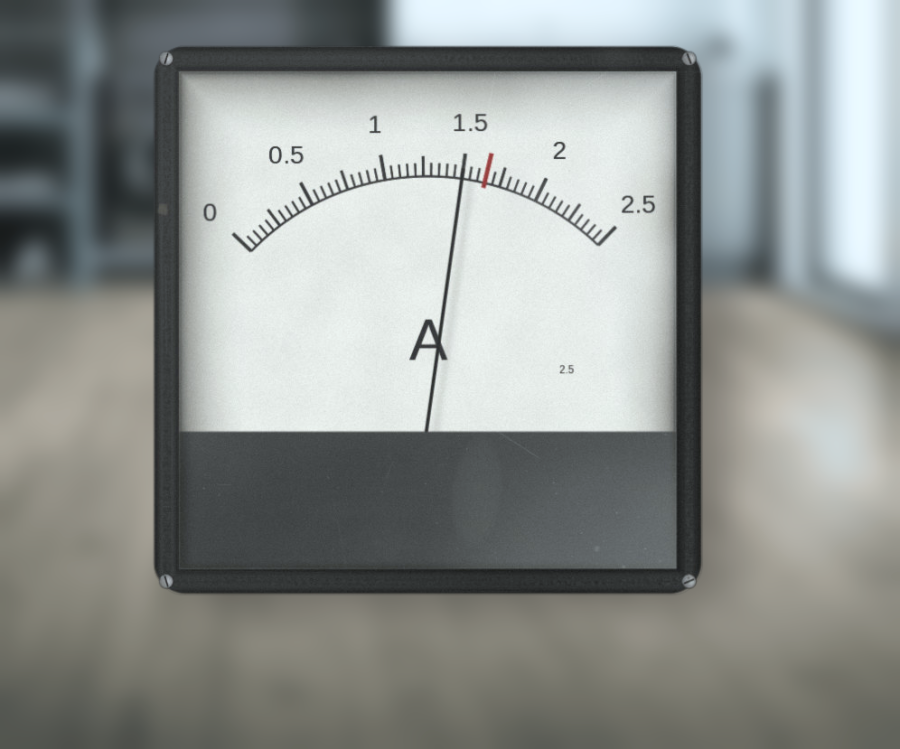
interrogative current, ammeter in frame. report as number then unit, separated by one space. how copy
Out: 1.5 A
